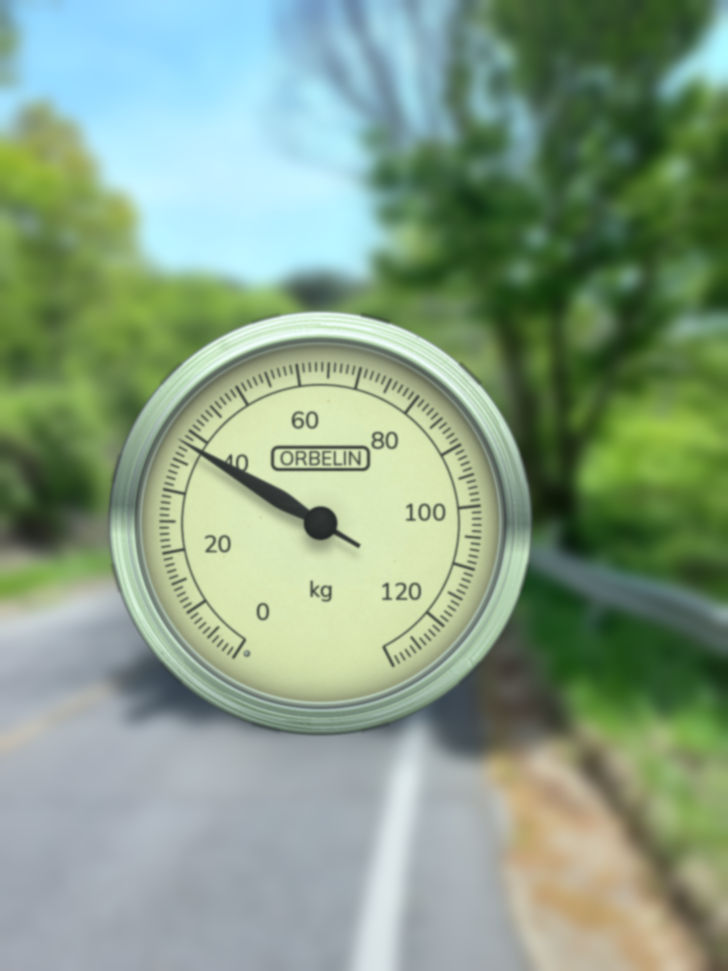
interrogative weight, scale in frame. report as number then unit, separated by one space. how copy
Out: 38 kg
